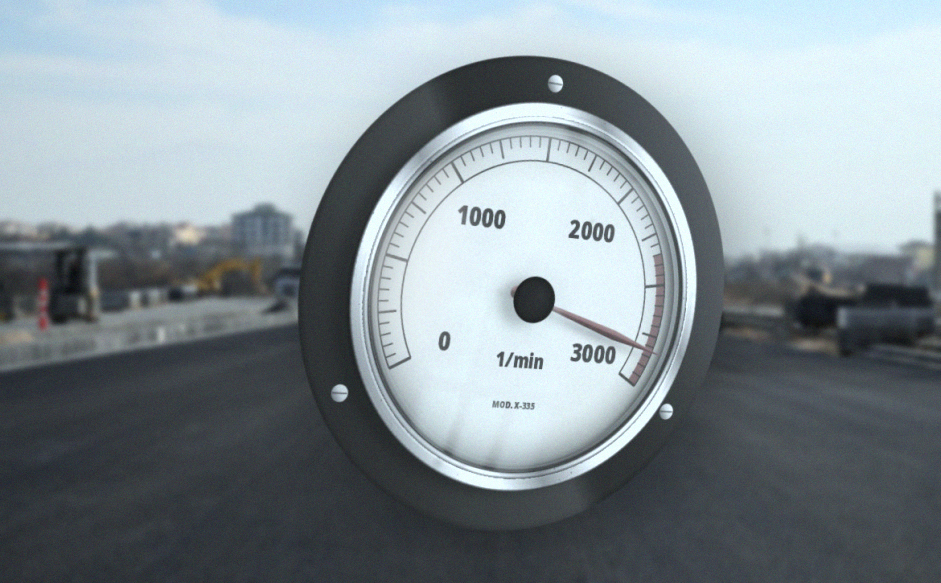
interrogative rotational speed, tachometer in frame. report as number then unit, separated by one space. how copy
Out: 2825 rpm
